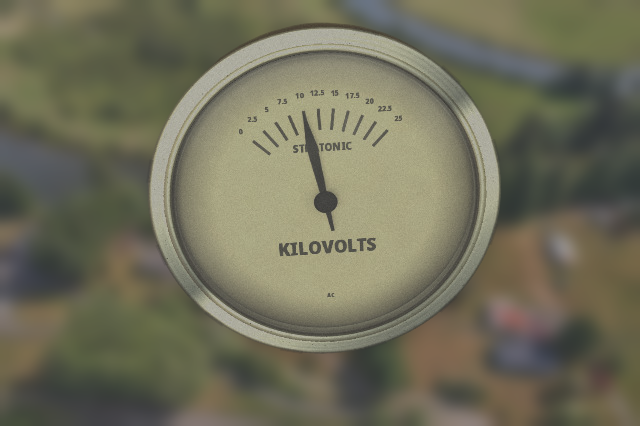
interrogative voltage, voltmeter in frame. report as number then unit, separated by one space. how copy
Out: 10 kV
